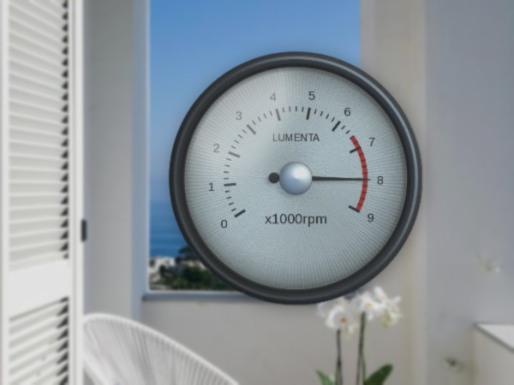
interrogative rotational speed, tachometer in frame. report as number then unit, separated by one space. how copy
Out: 8000 rpm
